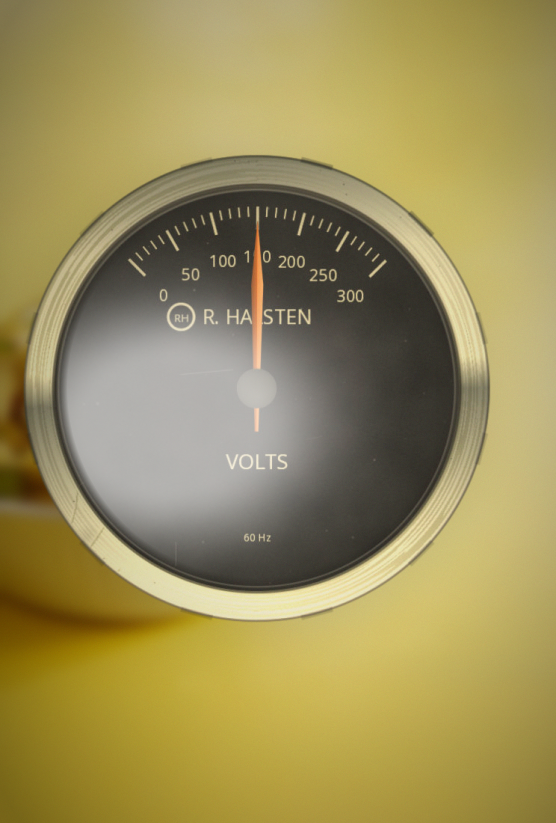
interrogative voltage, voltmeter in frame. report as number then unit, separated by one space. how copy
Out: 150 V
